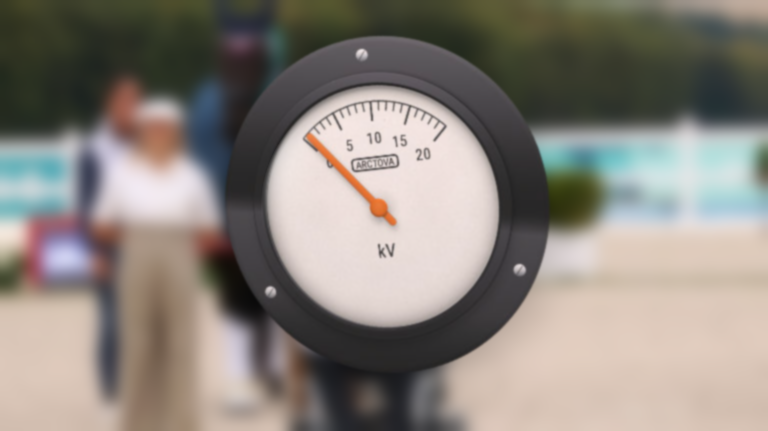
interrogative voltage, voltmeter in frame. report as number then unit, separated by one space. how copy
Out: 1 kV
